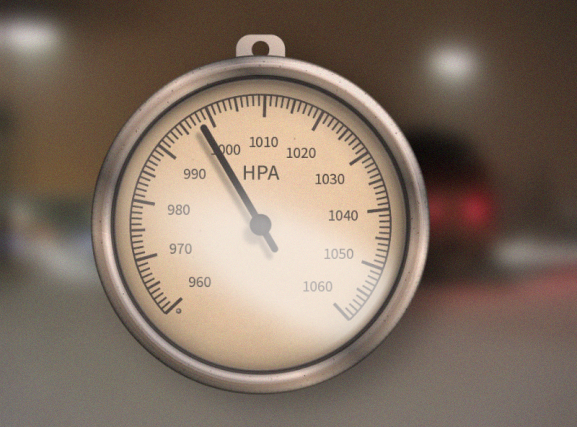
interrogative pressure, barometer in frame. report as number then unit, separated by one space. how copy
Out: 998 hPa
